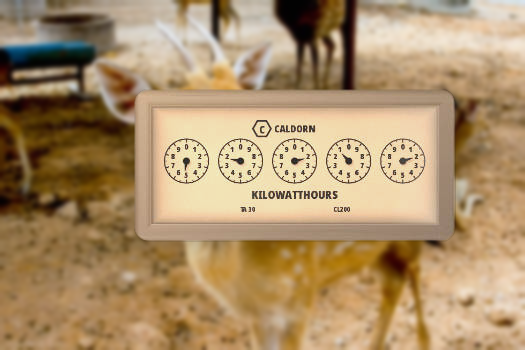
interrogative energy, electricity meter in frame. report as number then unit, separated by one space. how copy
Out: 52212 kWh
